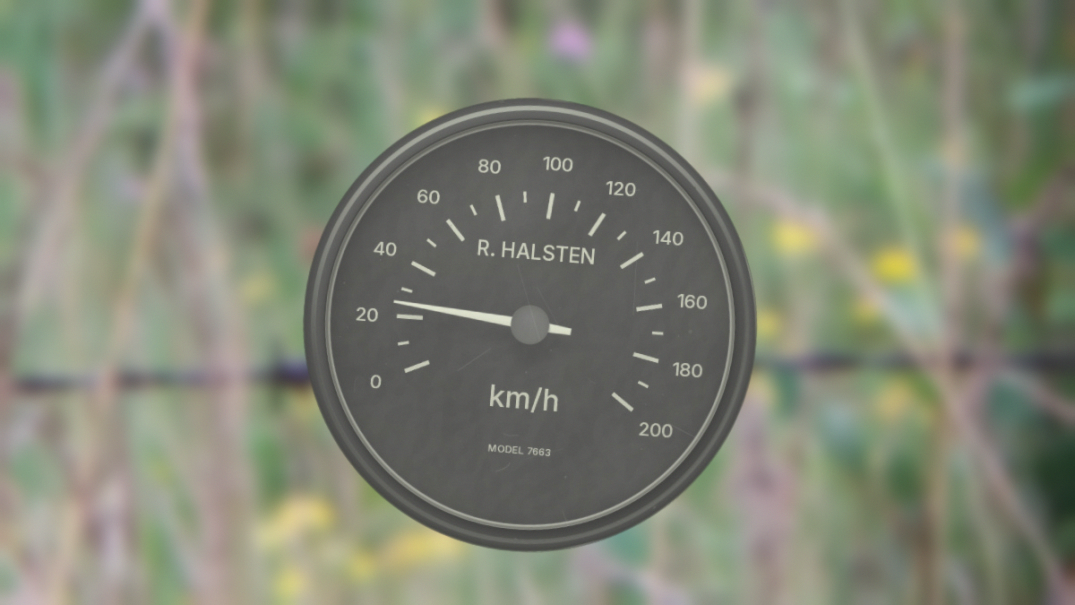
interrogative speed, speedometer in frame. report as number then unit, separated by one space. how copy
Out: 25 km/h
